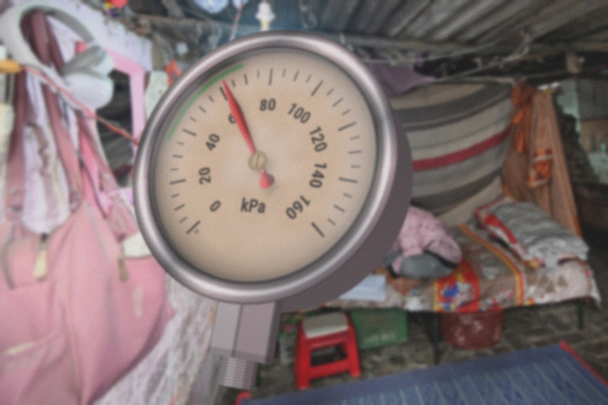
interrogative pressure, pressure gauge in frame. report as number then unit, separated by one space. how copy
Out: 62.5 kPa
